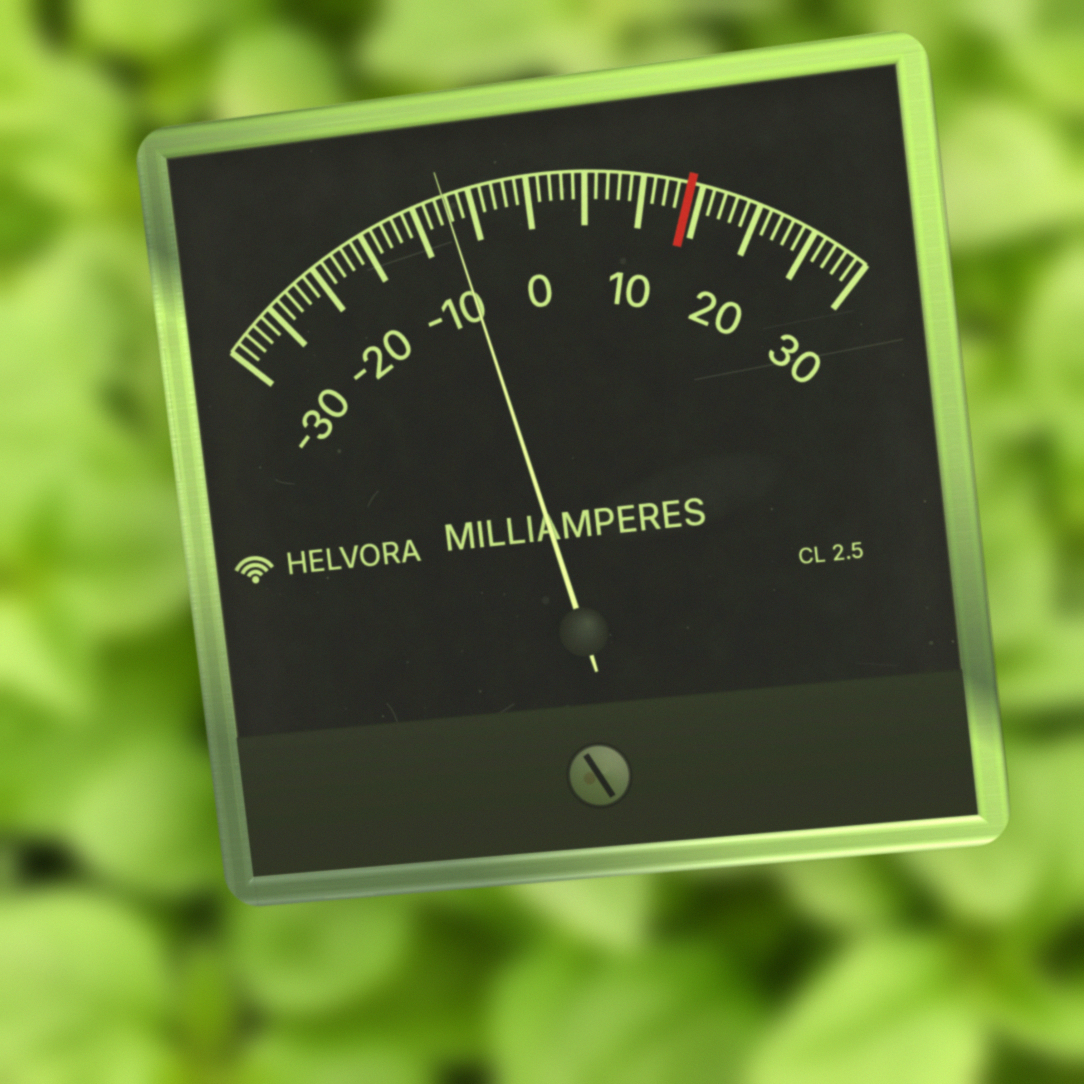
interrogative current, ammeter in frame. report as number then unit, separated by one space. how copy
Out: -7 mA
